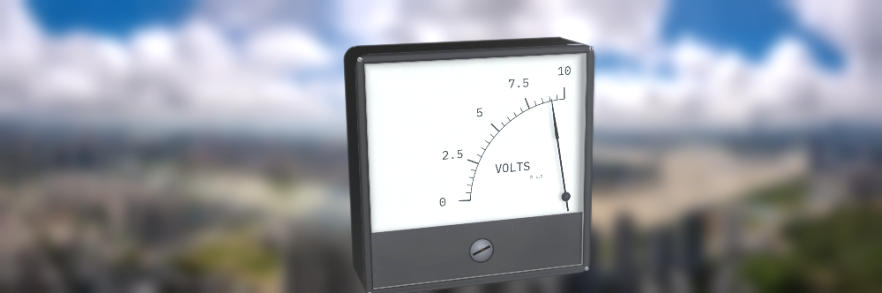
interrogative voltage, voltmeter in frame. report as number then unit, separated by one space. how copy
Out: 9 V
